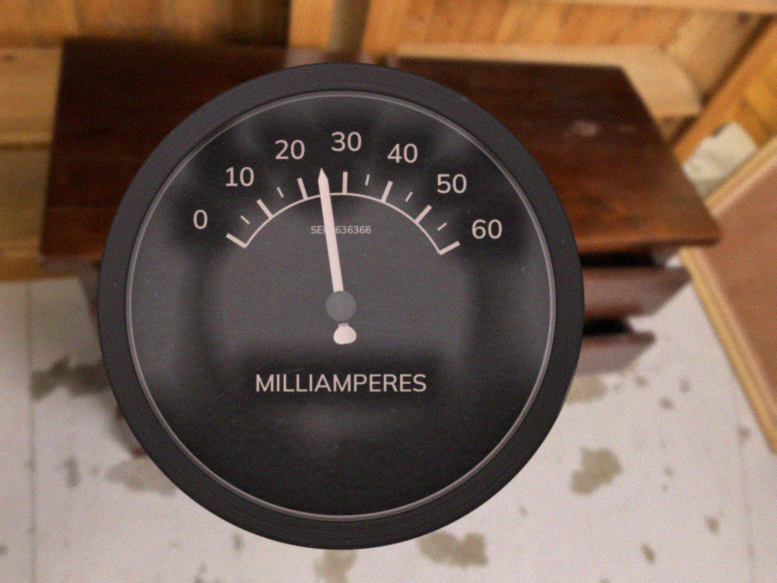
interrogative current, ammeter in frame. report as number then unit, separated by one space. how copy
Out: 25 mA
